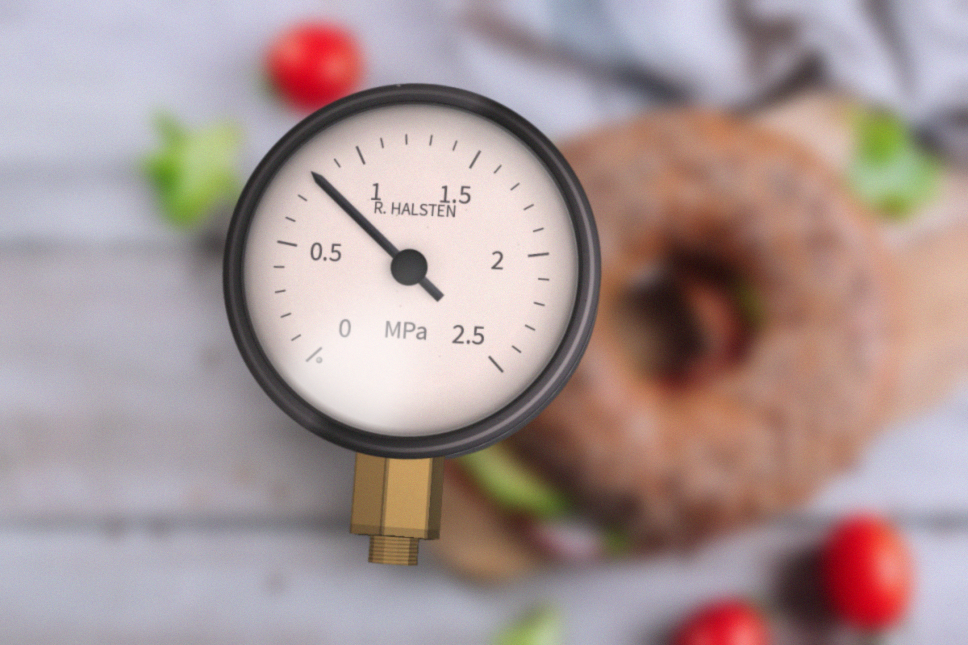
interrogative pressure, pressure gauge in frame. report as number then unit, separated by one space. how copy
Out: 0.8 MPa
